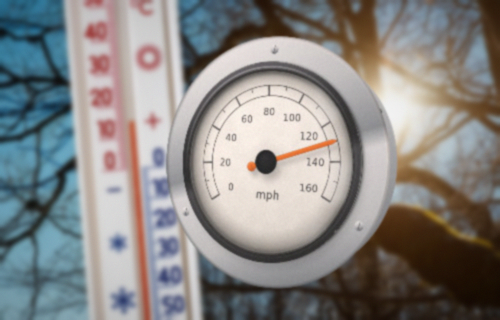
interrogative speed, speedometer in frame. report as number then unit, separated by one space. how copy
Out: 130 mph
